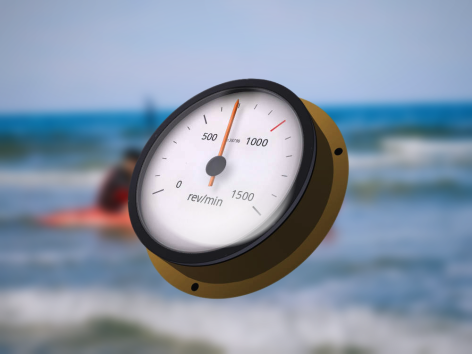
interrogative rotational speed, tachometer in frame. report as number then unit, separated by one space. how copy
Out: 700 rpm
